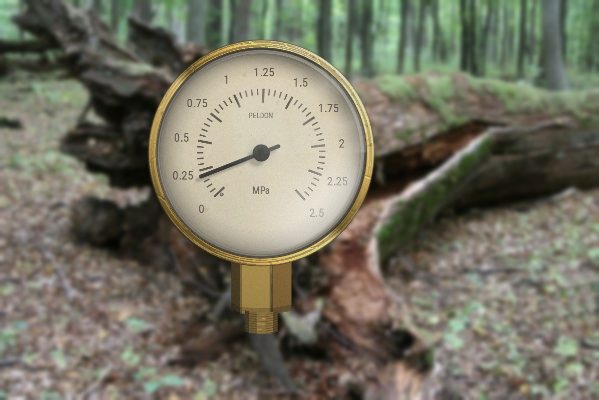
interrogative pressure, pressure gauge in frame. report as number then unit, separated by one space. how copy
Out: 0.2 MPa
